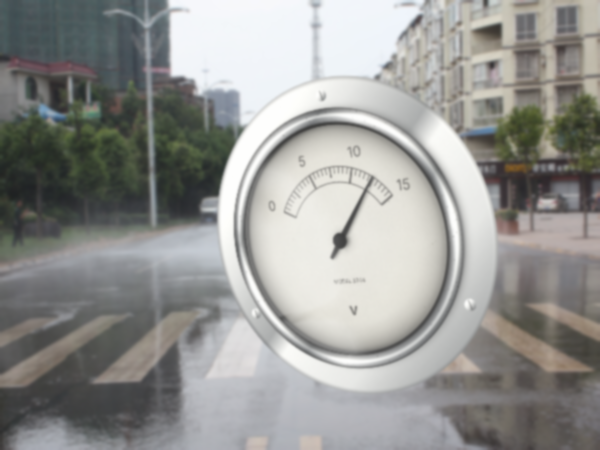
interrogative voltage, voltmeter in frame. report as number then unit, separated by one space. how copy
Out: 12.5 V
